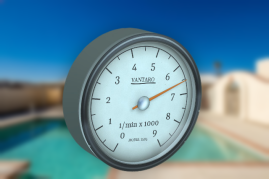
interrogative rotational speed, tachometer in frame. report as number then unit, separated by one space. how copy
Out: 6500 rpm
